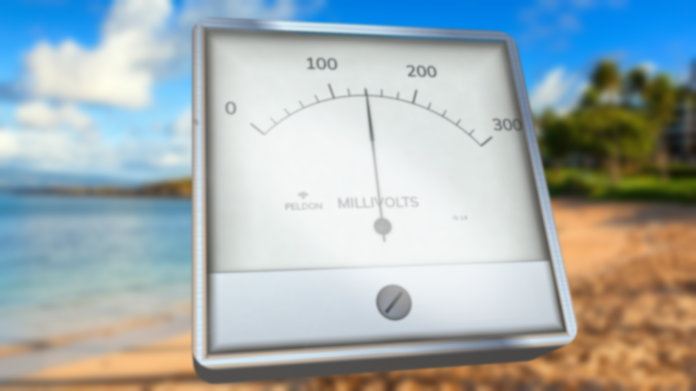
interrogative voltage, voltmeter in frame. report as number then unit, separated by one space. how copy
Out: 140 mV
